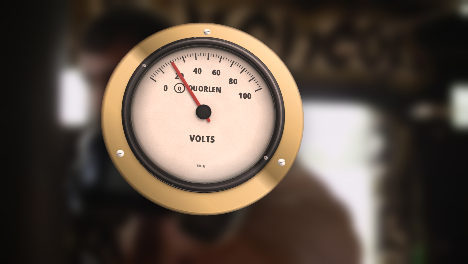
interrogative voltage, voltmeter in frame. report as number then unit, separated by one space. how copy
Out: 20 V
